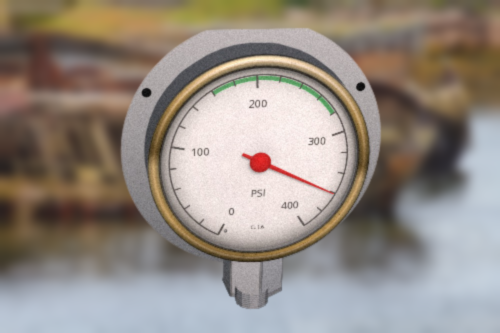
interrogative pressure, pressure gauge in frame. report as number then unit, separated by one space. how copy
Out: 360 psi
